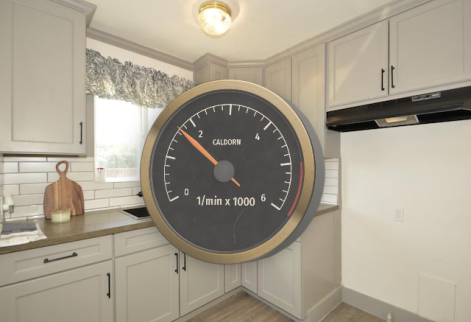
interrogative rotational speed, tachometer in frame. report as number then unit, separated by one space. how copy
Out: 1700 rpm
